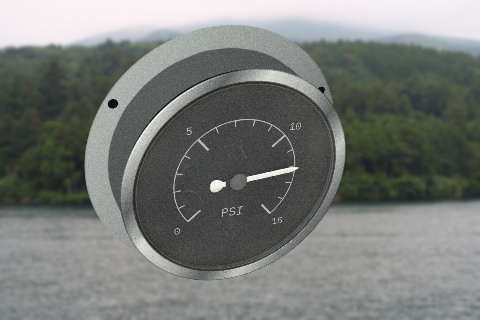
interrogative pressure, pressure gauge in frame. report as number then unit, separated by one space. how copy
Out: 12 psi
